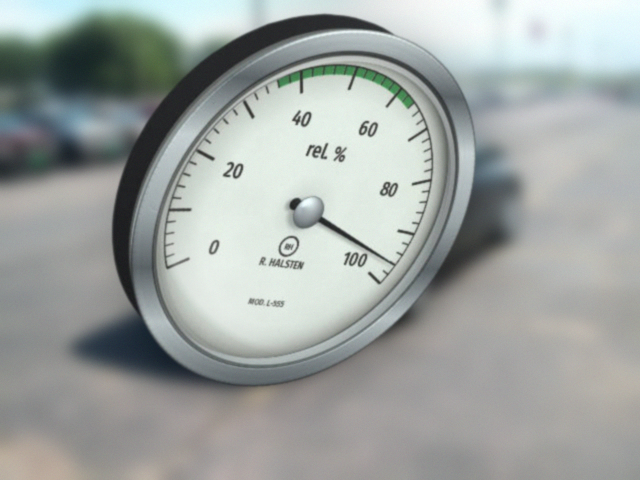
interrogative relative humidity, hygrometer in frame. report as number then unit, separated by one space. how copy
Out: 96 %
